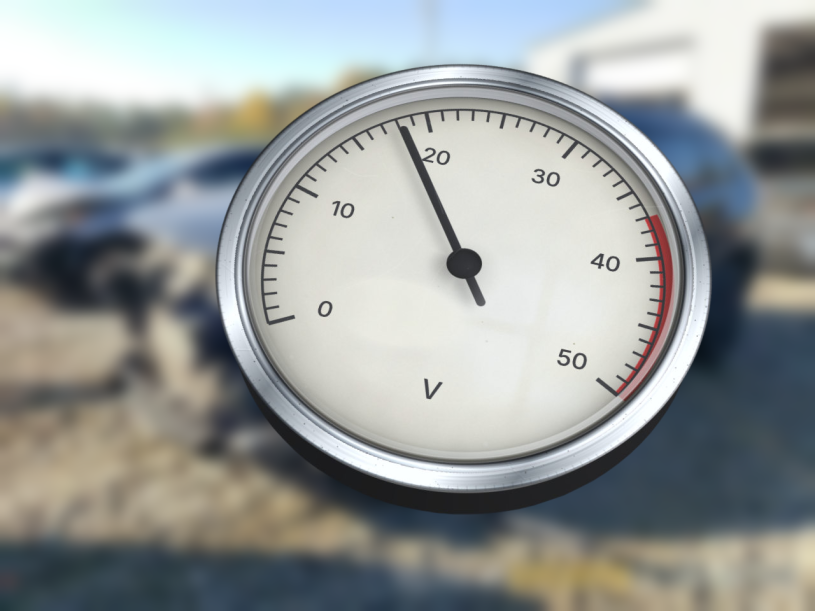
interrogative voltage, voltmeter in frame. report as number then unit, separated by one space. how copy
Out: 18 V
